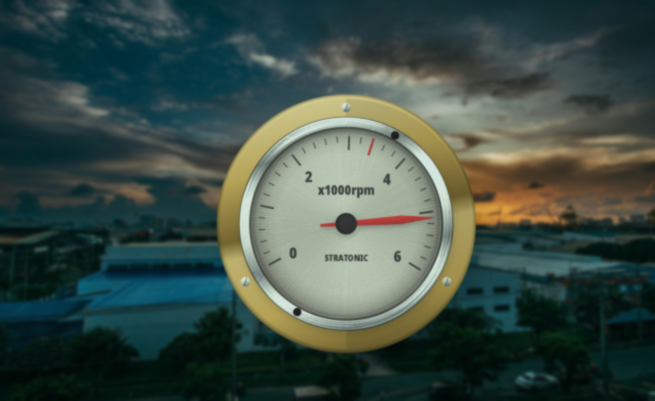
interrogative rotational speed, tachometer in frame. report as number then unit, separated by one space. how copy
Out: 5100 rpm
